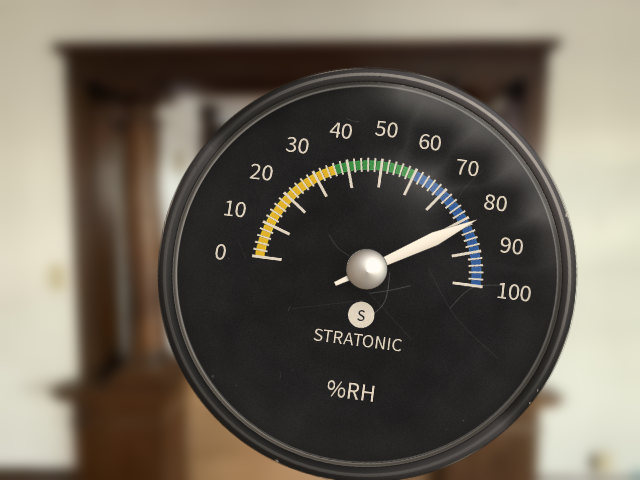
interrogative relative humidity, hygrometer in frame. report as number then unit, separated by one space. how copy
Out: 82 %
